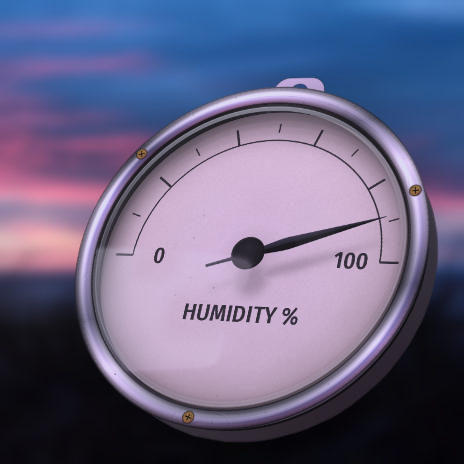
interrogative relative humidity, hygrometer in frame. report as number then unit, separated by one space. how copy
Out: 90 %
